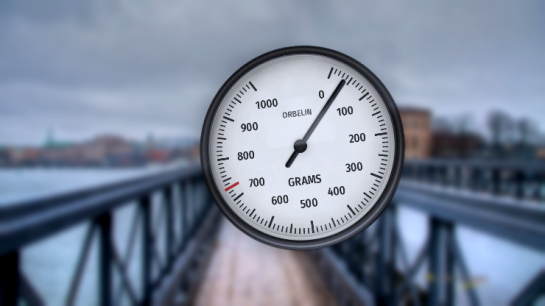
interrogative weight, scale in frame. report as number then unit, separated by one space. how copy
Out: 40 g
